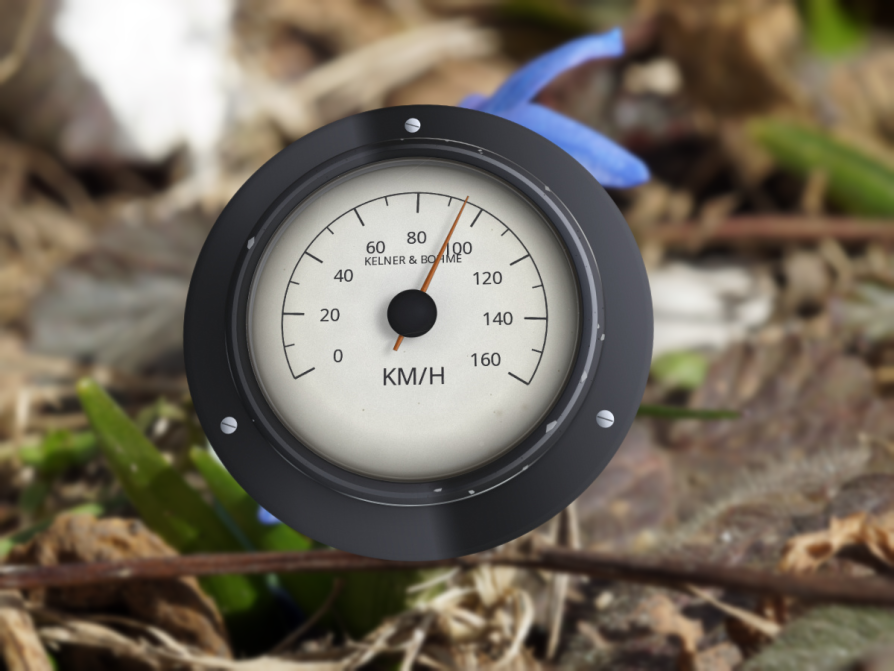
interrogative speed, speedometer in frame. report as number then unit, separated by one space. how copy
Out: 95 km/h
